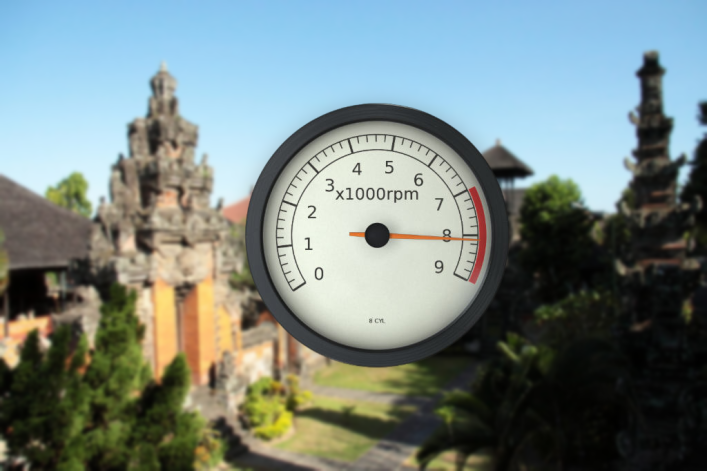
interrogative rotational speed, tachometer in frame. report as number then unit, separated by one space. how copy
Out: 8100 rpm
